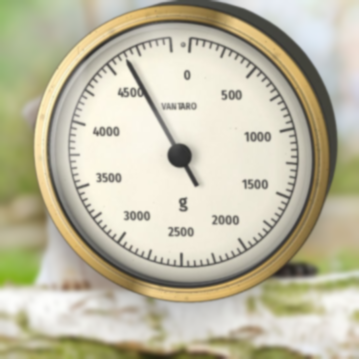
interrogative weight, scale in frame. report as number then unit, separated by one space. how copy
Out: 4650 g
